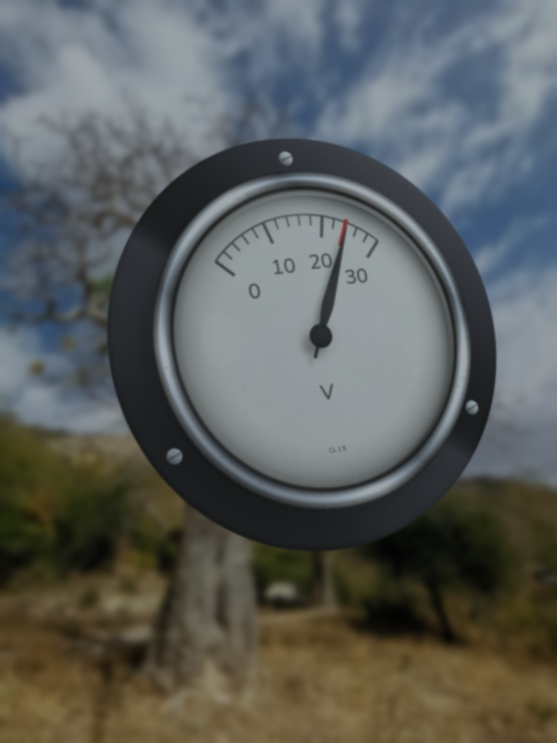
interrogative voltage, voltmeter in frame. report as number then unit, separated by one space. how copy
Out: 24 V
